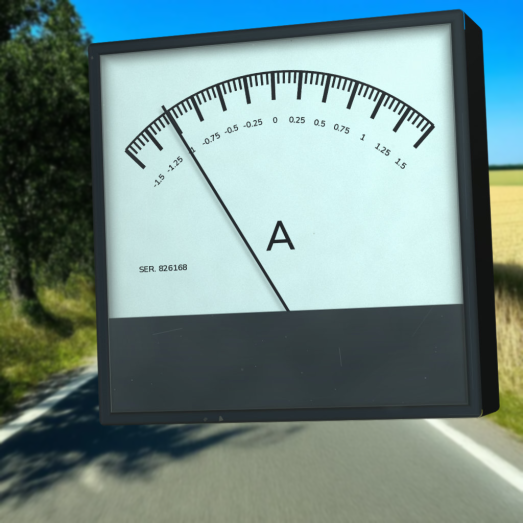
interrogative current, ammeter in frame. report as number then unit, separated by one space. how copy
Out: -1 A
